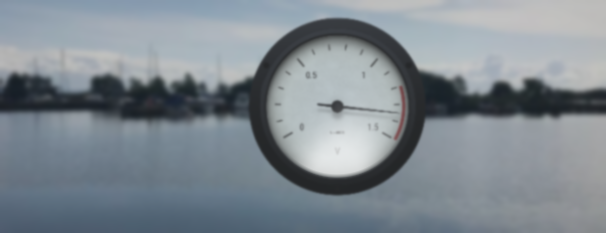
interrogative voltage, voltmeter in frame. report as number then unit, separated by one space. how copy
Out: 1.35 V
